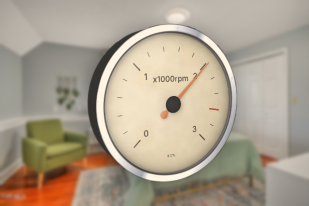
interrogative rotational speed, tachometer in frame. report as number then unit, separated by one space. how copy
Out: 2000 rpm
